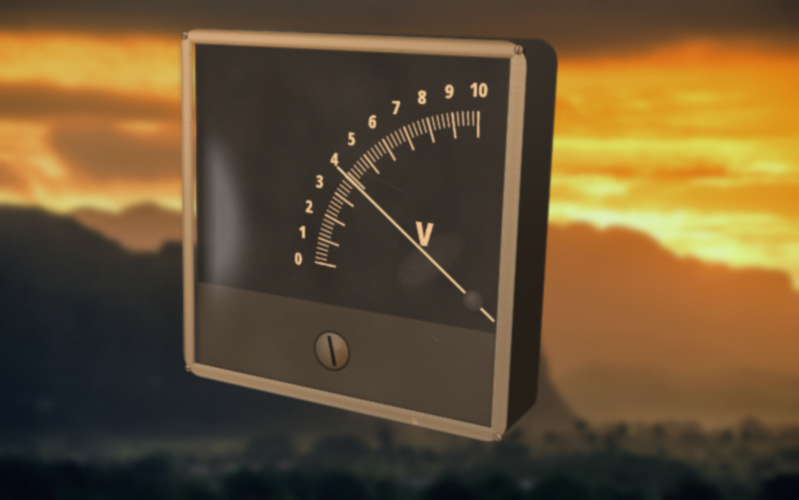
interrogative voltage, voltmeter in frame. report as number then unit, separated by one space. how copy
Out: 4 V
